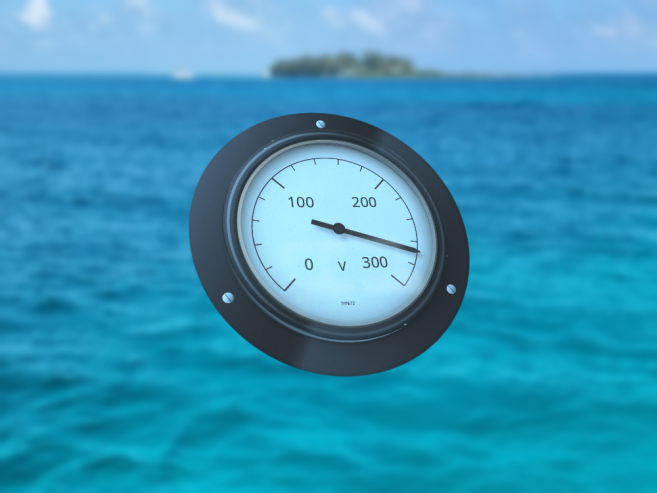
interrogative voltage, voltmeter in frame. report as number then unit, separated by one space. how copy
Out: 270 V
